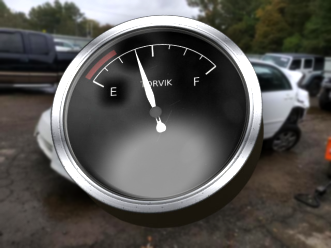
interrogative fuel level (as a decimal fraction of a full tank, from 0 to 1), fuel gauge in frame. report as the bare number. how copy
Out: 0.375
